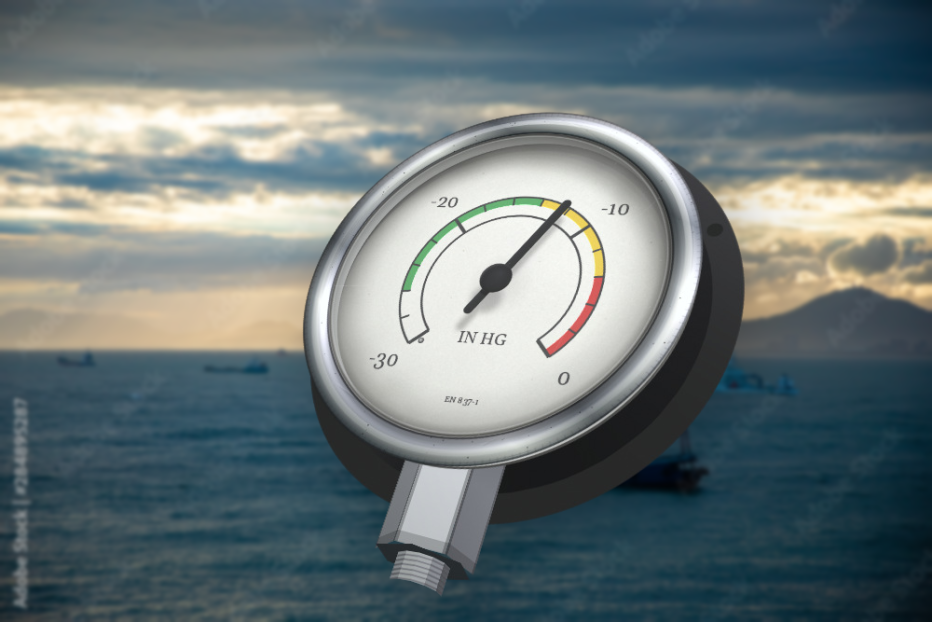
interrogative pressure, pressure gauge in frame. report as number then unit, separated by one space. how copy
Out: -12 inHg
